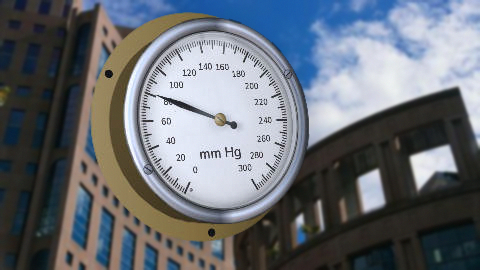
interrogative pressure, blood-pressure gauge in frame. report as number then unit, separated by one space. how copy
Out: 80 mmHg
